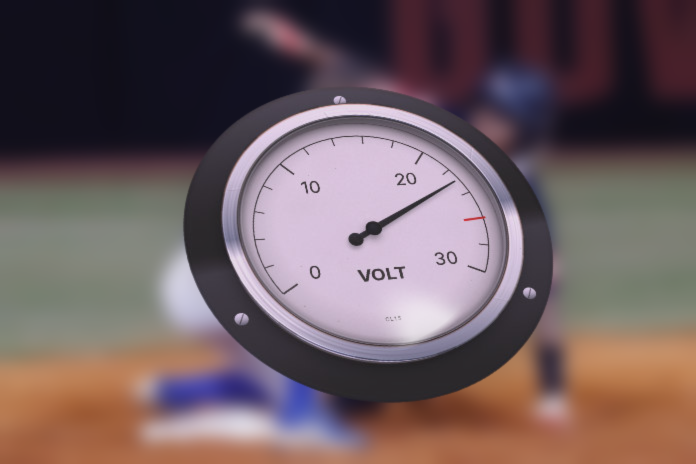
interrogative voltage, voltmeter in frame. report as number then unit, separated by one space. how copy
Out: 23 V
